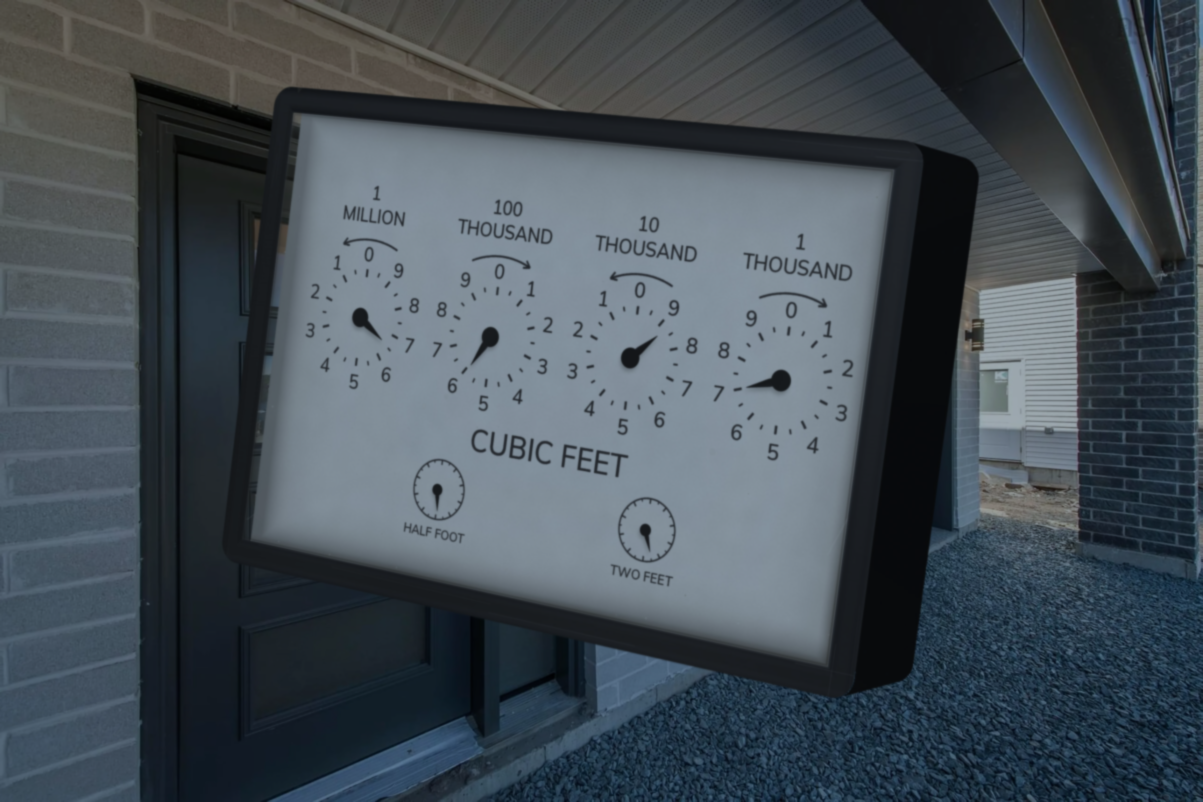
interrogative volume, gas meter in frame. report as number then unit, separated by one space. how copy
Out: 658700 ft³
